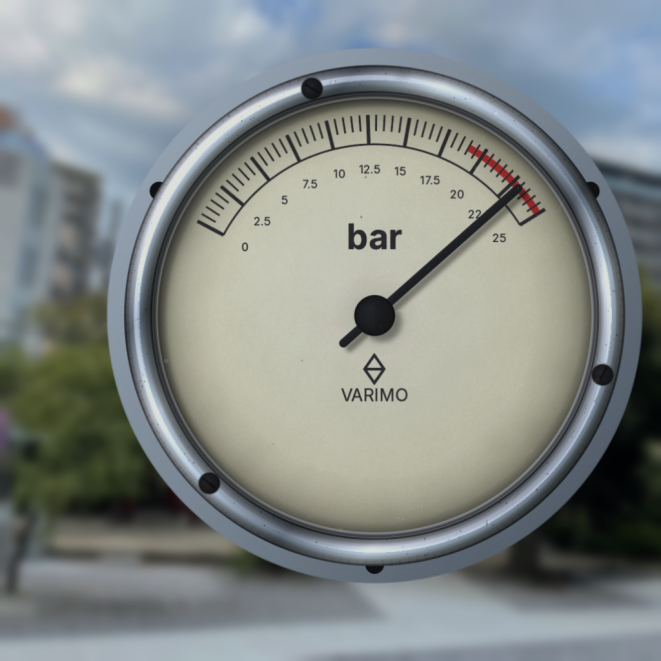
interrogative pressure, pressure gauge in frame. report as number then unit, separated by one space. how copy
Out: 23 bar
